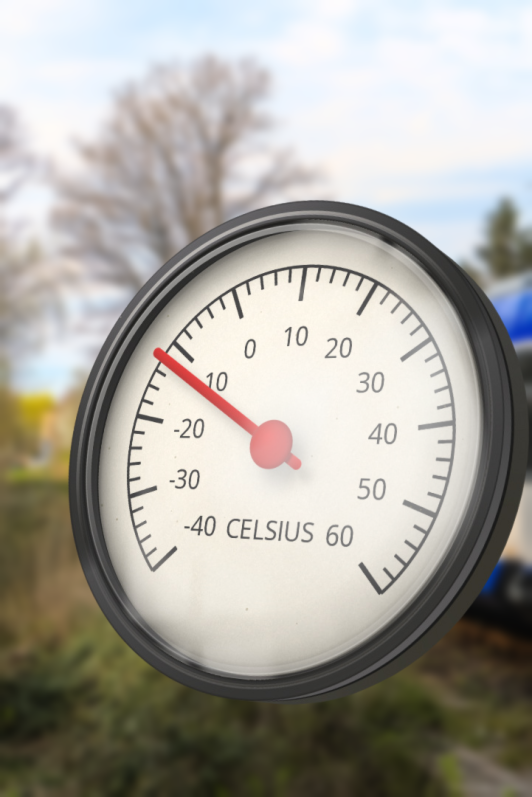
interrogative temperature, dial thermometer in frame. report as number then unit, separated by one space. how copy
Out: -12 °C
